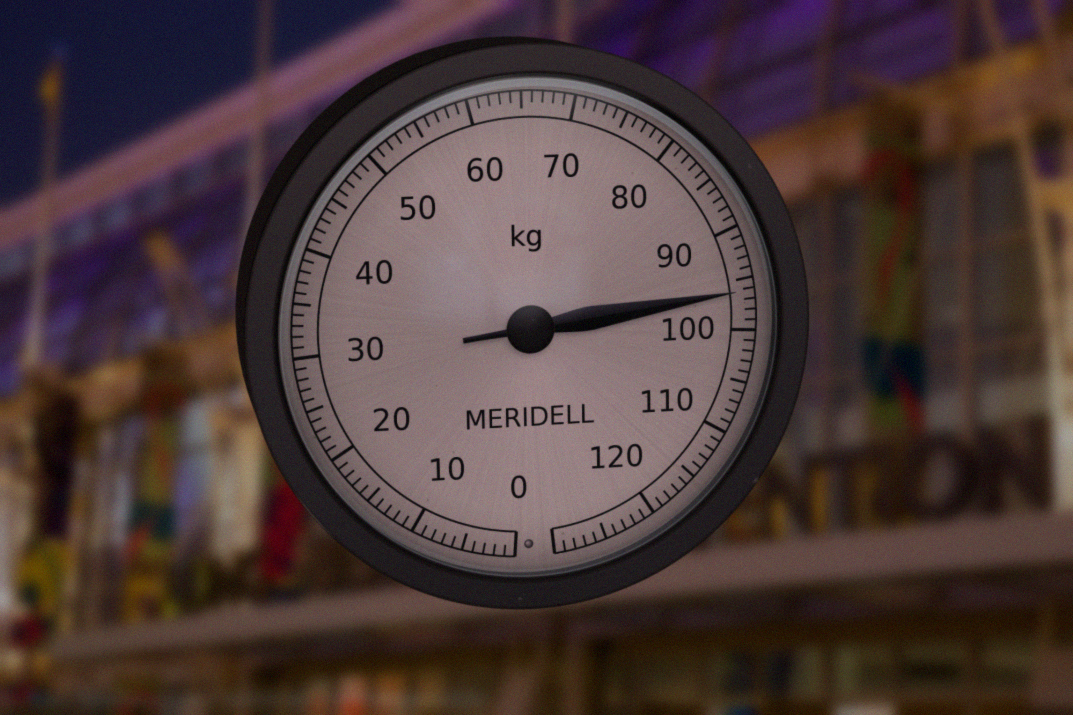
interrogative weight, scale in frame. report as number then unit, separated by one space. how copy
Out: 96 kg
